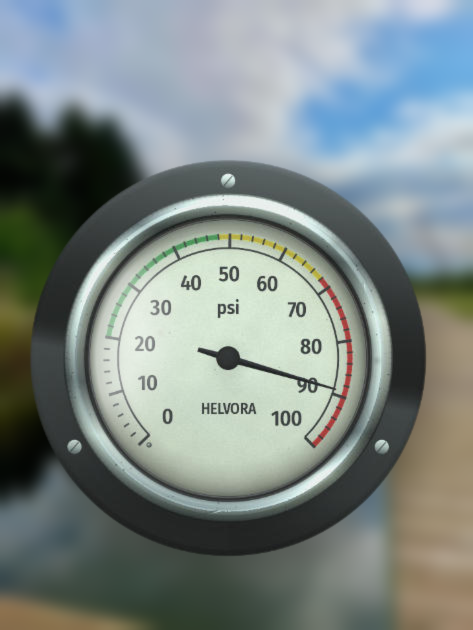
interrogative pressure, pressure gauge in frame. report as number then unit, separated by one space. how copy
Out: 89 psi
